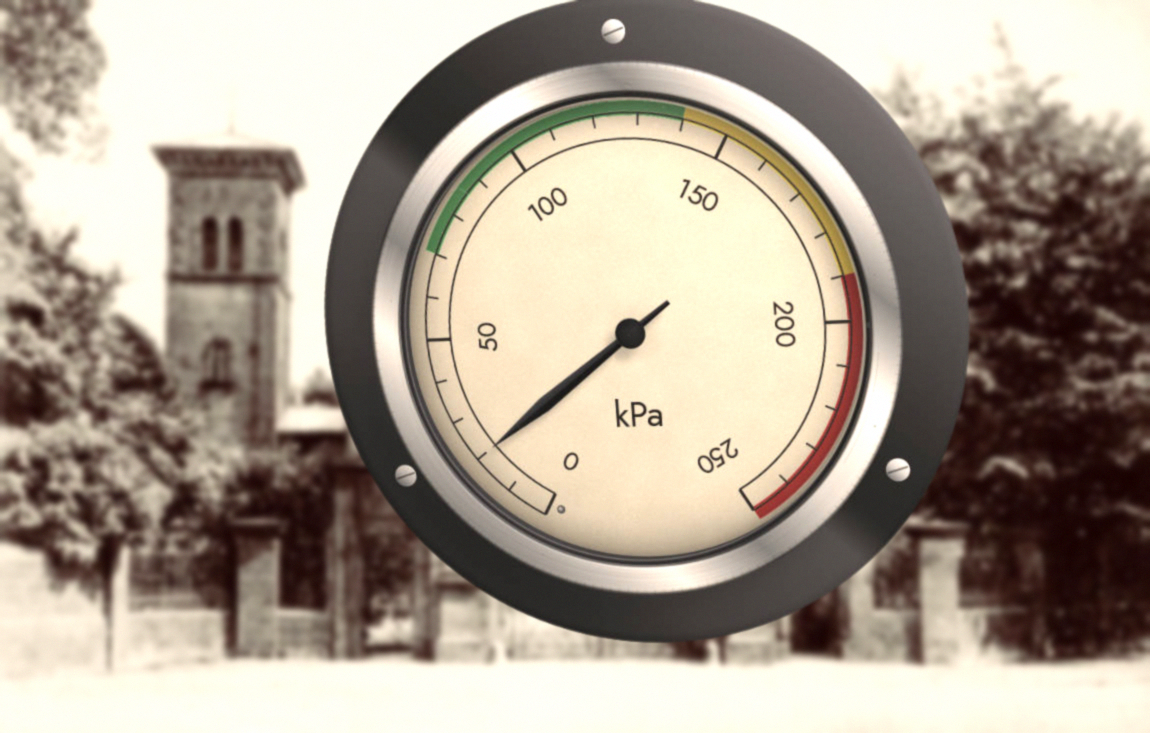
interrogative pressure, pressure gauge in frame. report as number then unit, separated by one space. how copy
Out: 20 kPa
